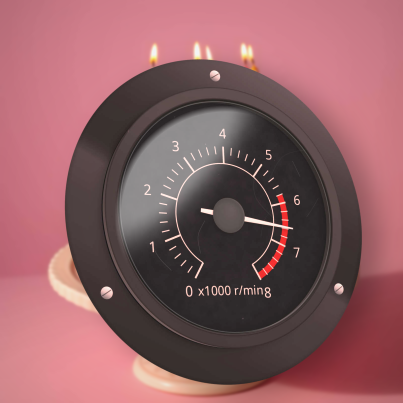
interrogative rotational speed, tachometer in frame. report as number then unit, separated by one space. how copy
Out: 6600 rpm
